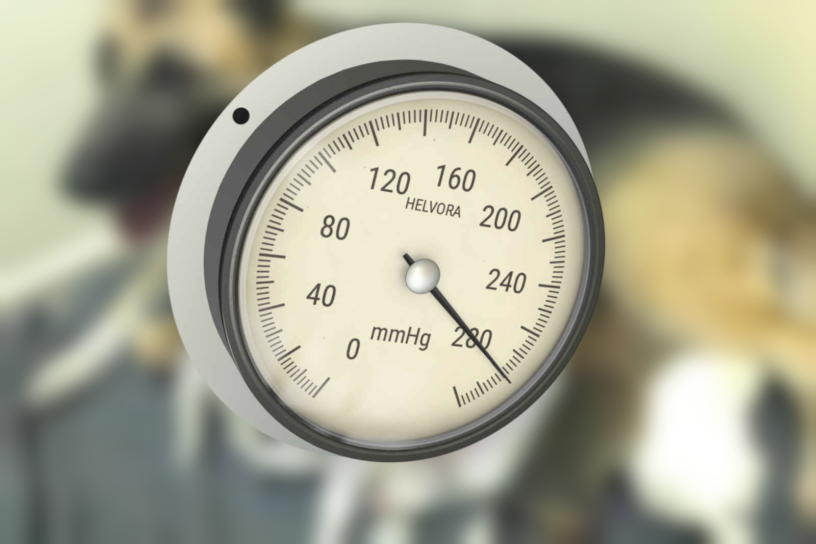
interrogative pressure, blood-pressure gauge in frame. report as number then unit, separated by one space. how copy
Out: 280 mmHg
